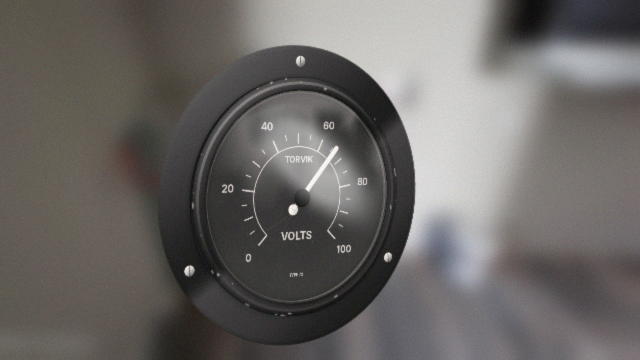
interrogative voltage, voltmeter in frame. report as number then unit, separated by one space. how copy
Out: 65 V
